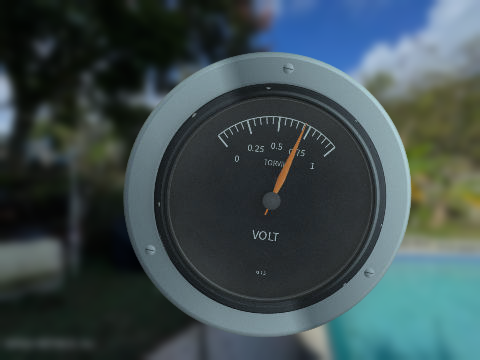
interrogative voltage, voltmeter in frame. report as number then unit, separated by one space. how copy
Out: 0.7 V
